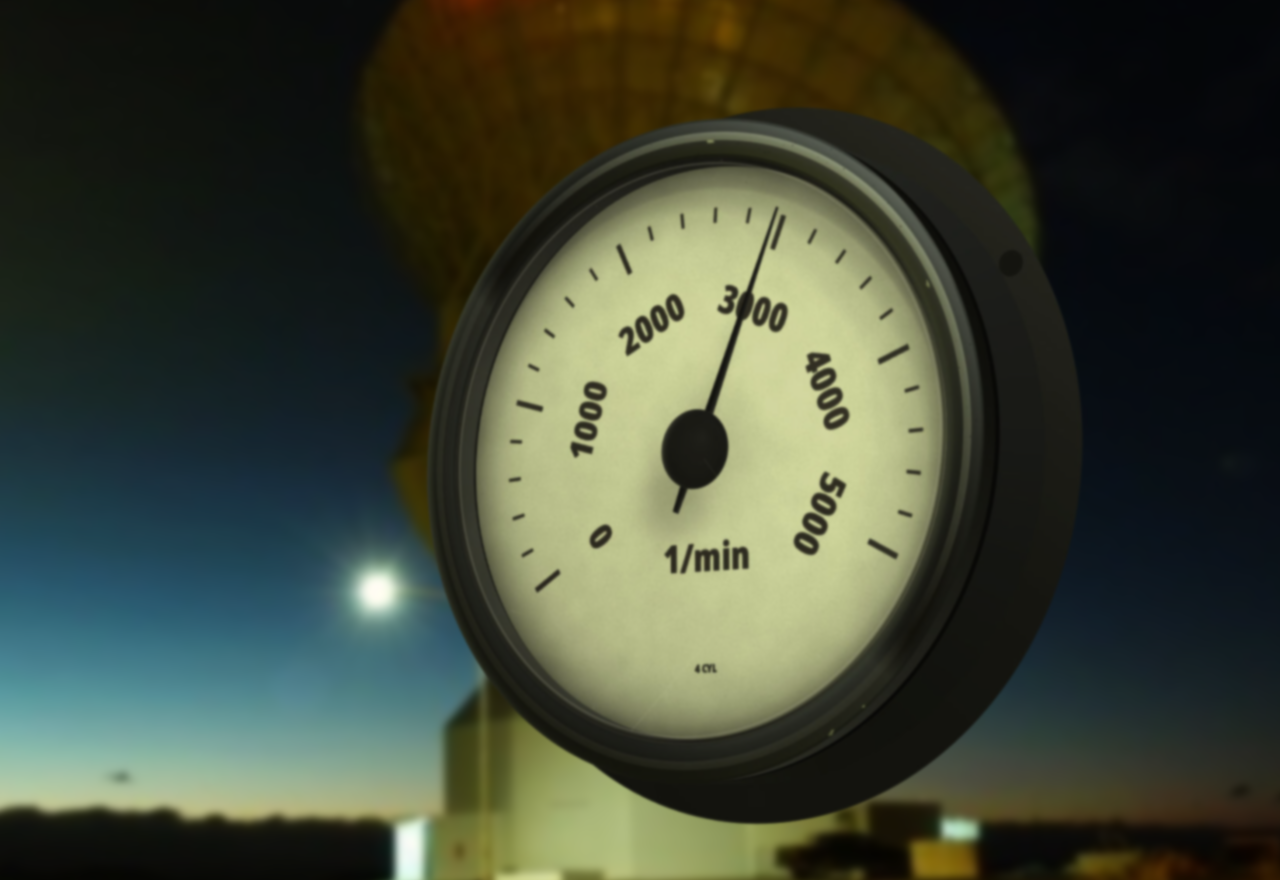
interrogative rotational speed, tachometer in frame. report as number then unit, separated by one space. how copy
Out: 3000 rpm
